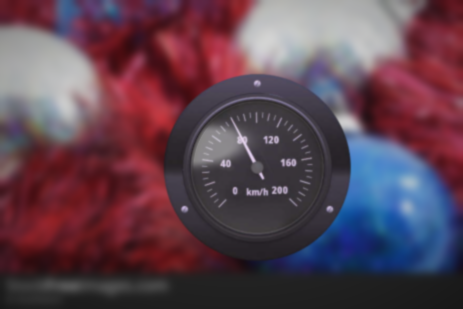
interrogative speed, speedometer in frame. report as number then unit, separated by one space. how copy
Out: 80 km/h
